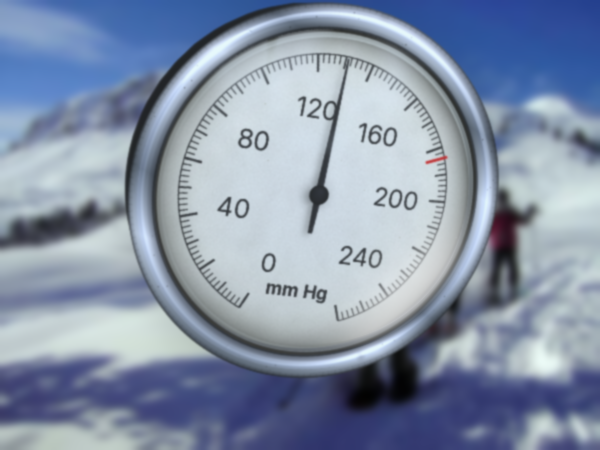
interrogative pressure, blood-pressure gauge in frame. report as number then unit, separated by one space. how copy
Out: 130 mmHg
